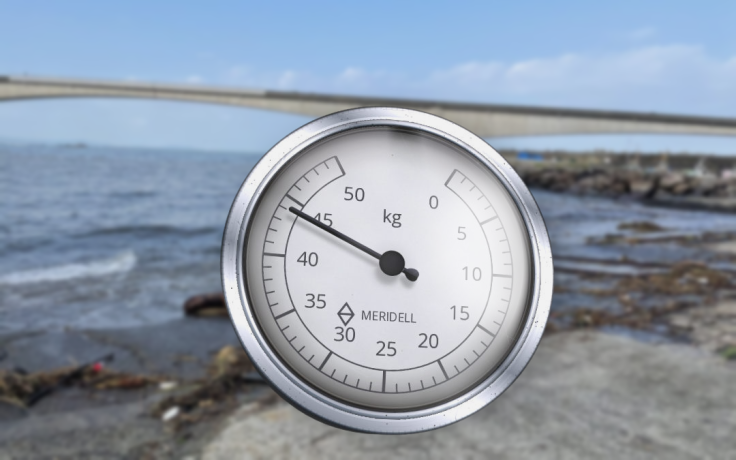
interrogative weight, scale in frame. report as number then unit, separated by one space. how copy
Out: 44 kg
